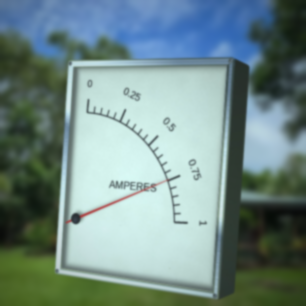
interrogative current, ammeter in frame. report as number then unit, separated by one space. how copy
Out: 0.75 A
